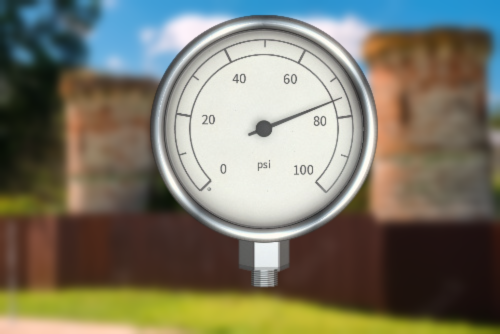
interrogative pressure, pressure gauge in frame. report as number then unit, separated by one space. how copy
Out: 75 psi
